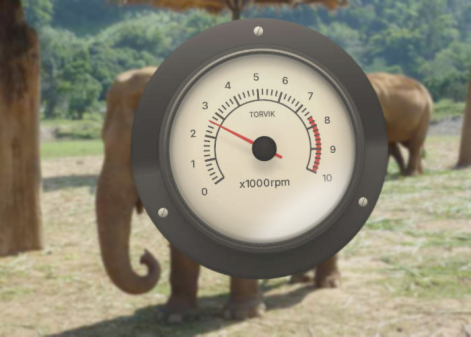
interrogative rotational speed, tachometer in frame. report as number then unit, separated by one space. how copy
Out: 2600 rpm
